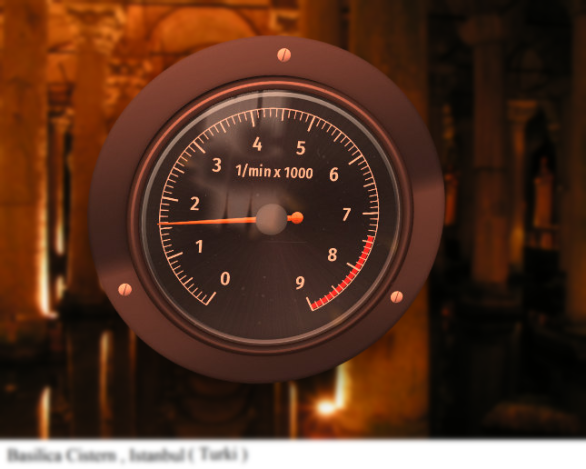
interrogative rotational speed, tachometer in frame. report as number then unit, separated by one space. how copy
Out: 1600 rpm
